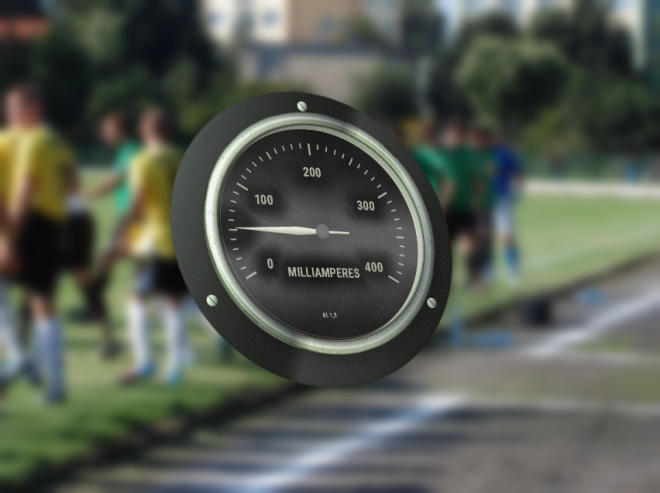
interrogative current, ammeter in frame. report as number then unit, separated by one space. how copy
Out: 50 mA
